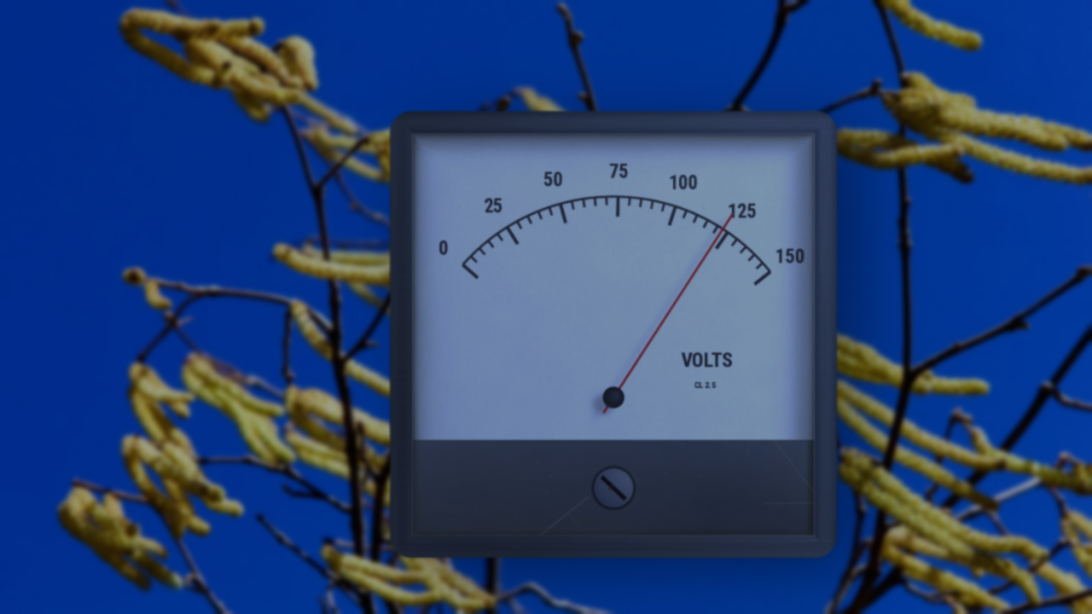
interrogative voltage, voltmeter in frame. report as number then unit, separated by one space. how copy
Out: 122.5 V
